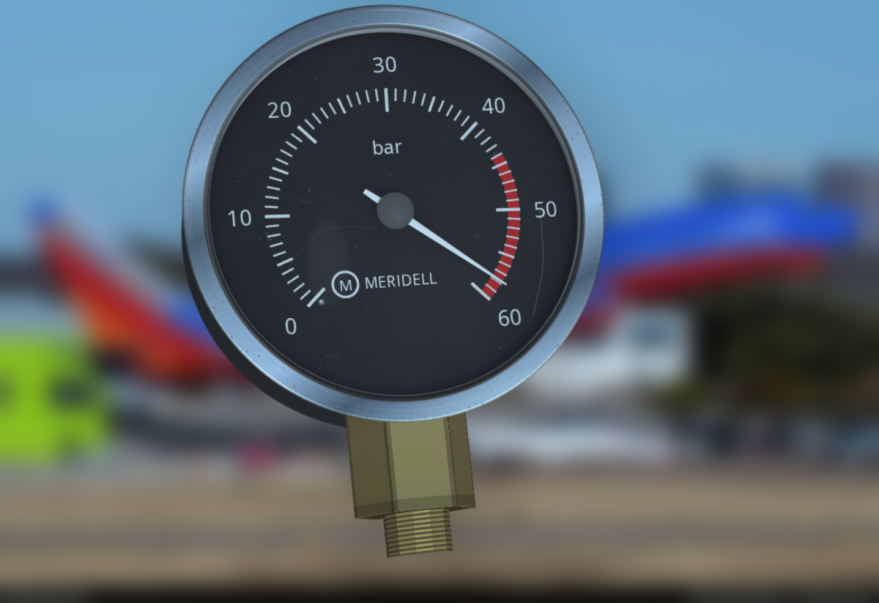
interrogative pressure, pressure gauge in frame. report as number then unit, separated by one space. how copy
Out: 58 bar
